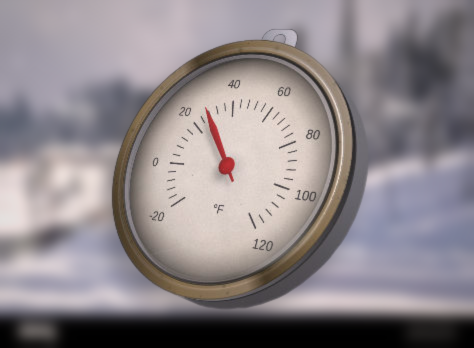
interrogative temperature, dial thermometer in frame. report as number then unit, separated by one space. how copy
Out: 28 °F
